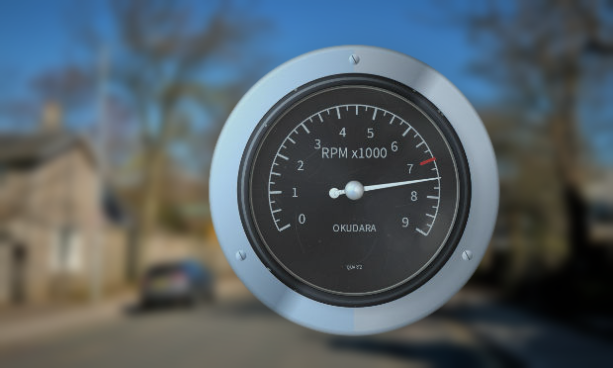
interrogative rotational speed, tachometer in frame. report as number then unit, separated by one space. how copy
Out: 7500 rpm
